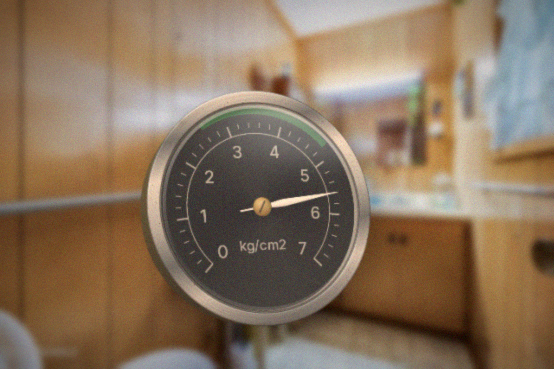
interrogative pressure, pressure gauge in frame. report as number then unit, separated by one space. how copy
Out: 5.6 kg/cm²
